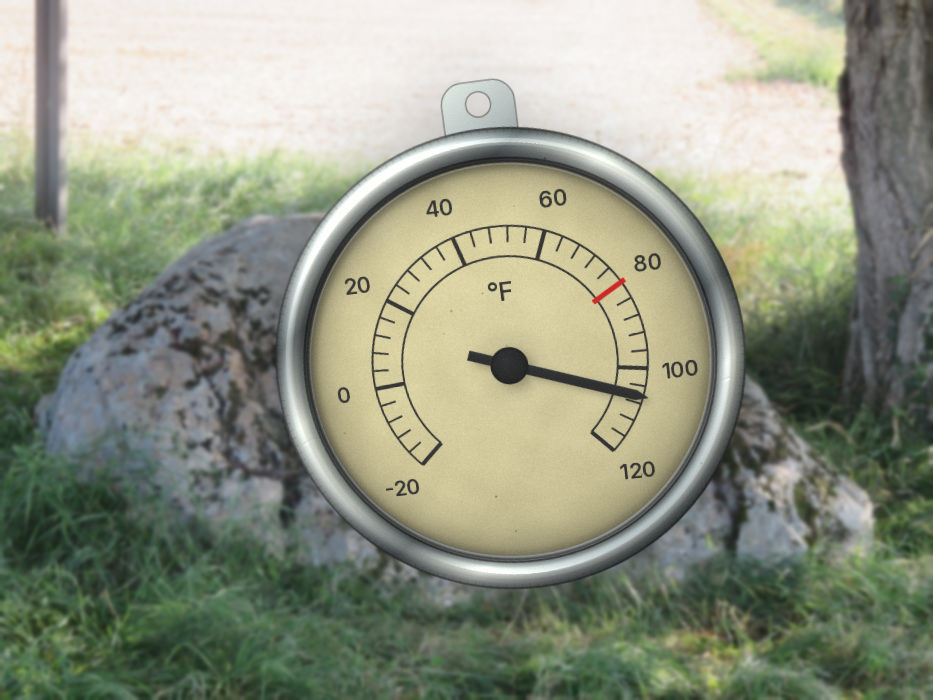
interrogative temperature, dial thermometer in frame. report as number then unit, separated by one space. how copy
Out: 106 °F
